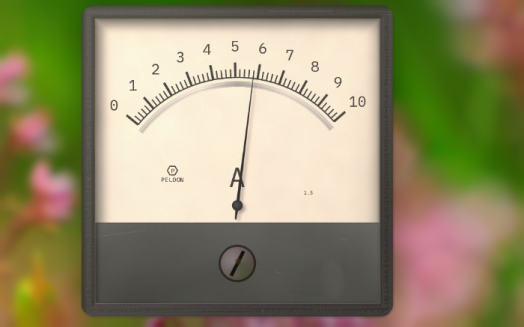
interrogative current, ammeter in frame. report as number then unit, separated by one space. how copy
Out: 5.8 A
